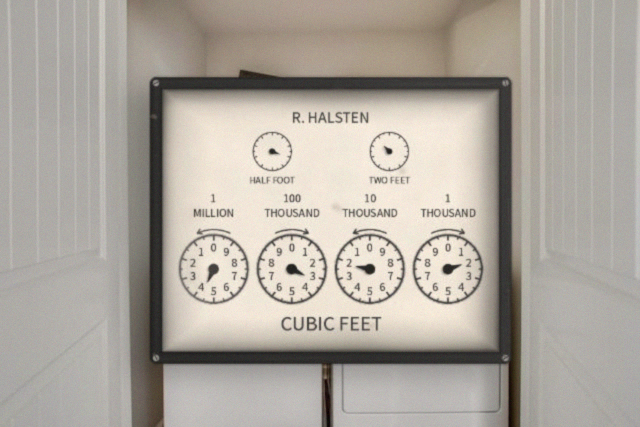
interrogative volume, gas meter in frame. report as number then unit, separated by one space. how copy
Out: 432200 ft³
